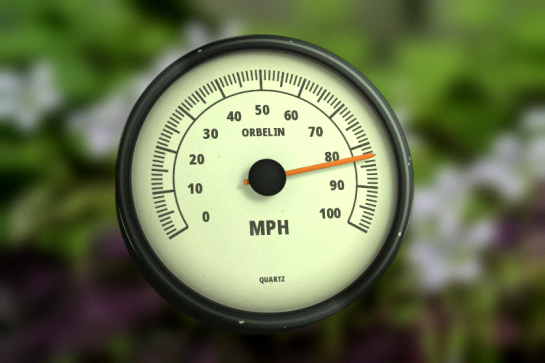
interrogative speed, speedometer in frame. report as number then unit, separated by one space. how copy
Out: 83 mph
